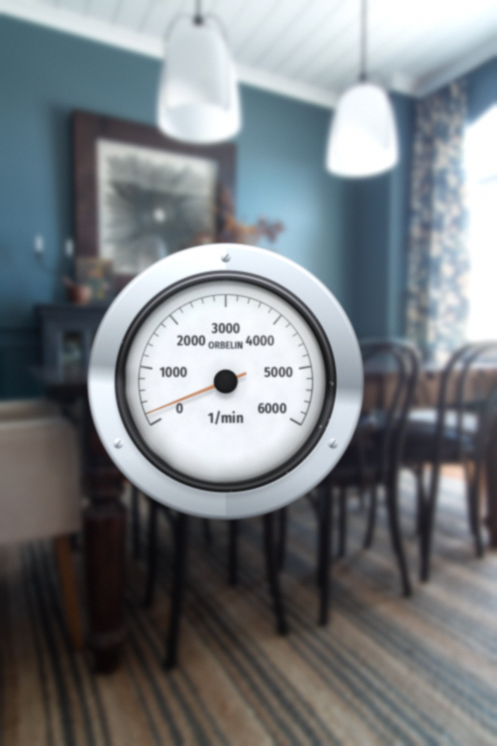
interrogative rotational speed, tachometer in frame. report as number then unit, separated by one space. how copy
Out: 200 rpm
